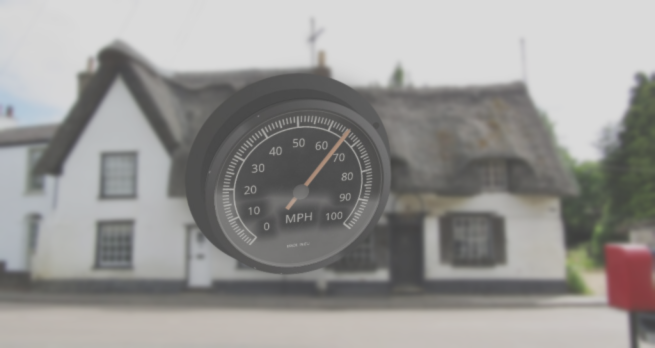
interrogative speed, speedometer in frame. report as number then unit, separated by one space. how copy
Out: 65 mph
